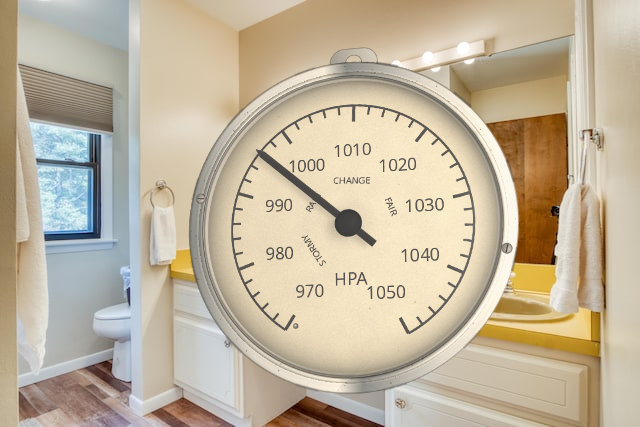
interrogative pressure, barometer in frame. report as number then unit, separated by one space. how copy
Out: 996 hPa
